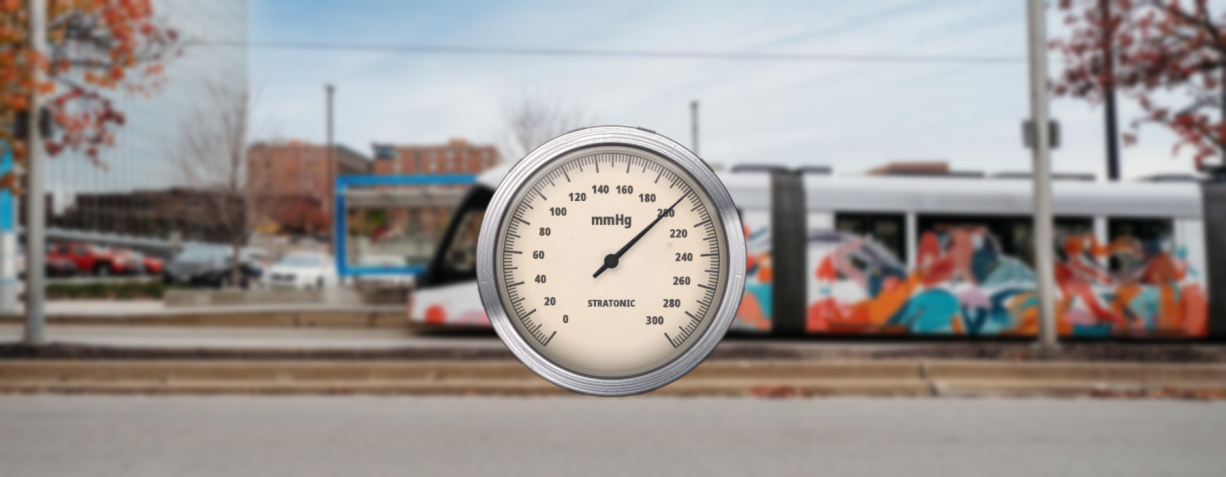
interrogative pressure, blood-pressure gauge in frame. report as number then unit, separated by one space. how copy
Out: 200 mmHg
